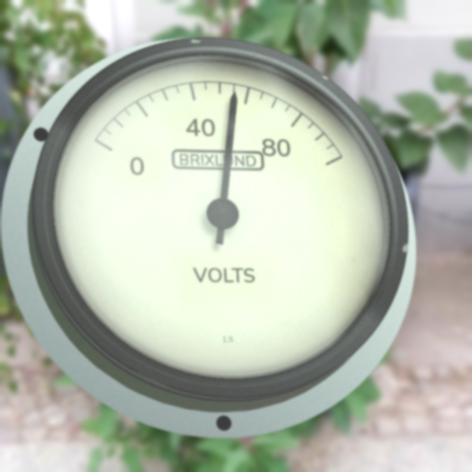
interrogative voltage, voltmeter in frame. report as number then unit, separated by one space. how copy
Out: 55 V
